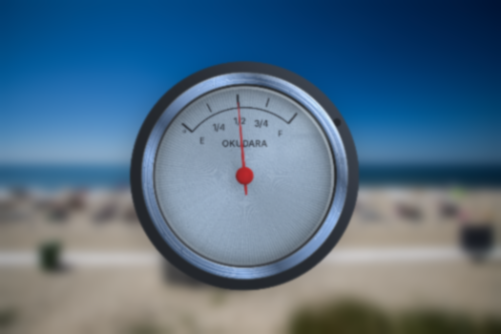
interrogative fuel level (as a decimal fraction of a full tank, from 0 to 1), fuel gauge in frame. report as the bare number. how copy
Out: 0.5
